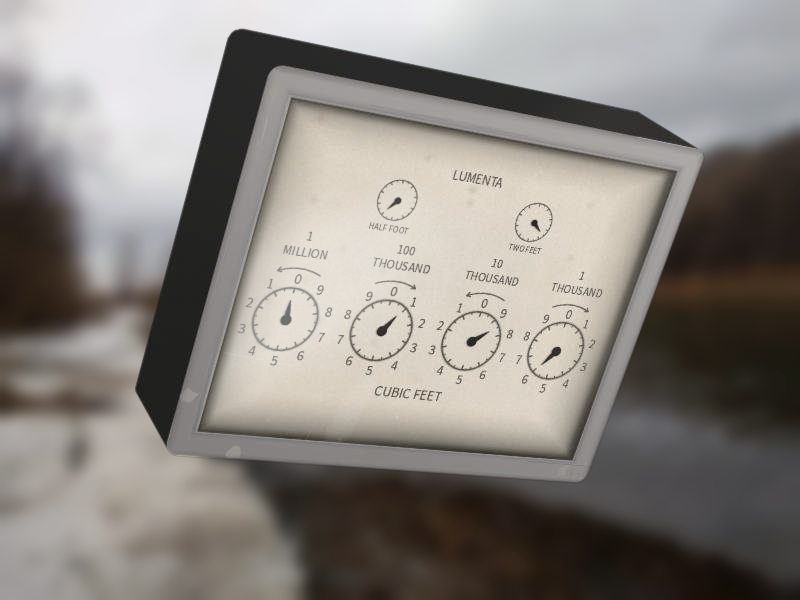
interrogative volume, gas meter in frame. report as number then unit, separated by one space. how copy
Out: 8600 ft³
